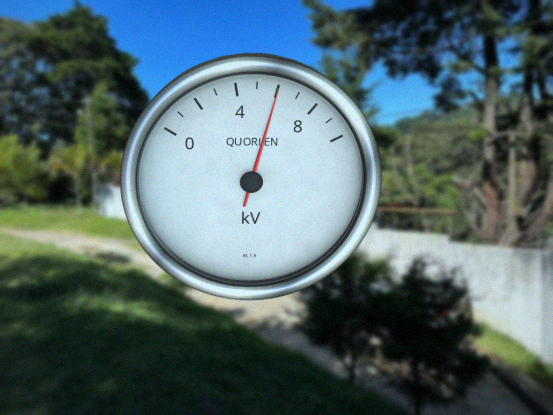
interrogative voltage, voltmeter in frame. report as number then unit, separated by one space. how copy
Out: 6 kV
